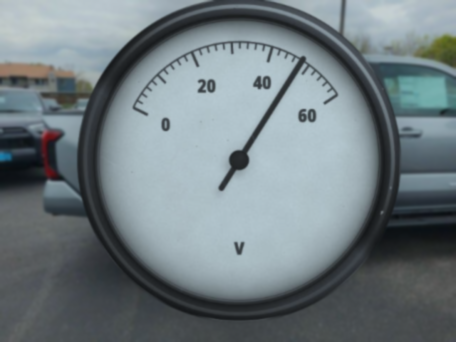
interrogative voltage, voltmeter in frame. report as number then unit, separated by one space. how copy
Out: 48 V
